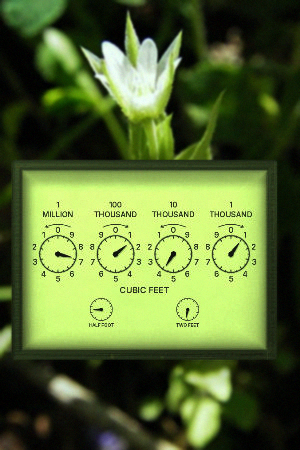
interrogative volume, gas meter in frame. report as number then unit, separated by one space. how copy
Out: 714100 ft³
